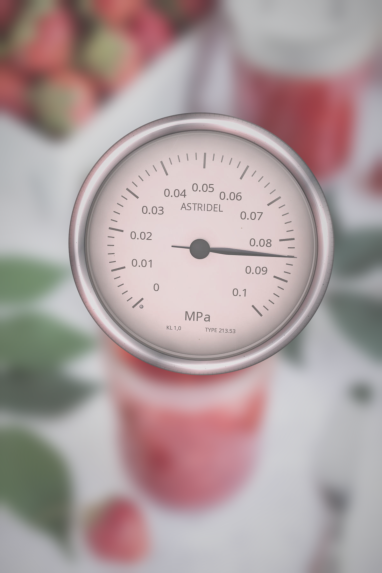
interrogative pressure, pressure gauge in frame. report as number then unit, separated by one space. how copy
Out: 0.084 MPa
